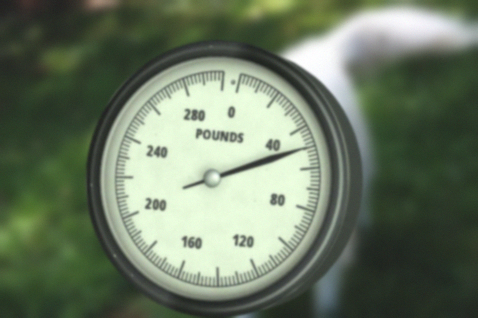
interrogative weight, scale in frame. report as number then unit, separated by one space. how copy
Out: 50 lb
